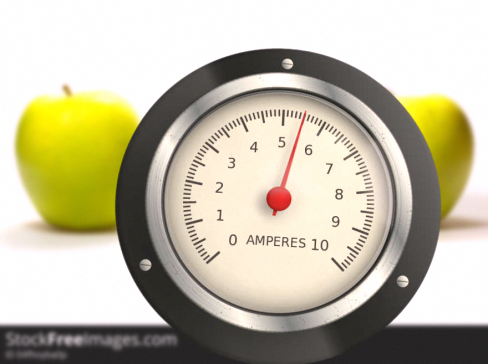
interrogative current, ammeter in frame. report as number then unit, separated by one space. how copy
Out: 5.5 A
